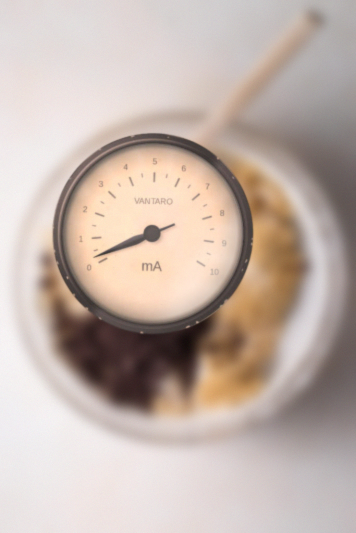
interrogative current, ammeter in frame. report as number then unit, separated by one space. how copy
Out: 0.25 mA
